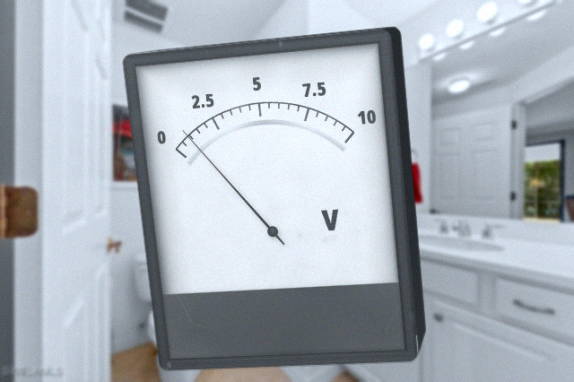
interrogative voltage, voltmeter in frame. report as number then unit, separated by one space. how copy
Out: 1 V
